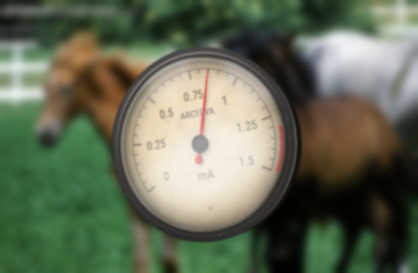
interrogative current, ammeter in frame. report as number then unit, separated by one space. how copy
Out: 0.85 mA
